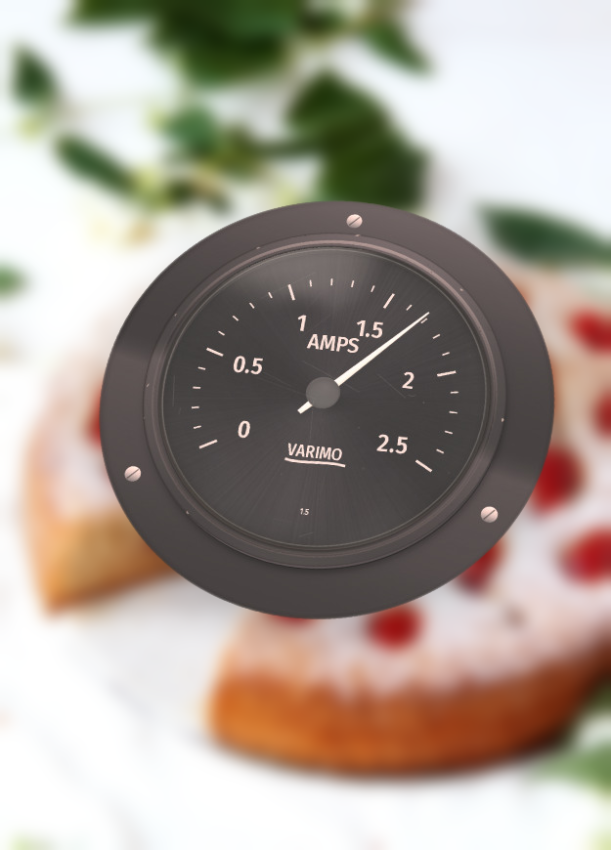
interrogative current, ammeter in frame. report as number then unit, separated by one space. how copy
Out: 1.7 A
